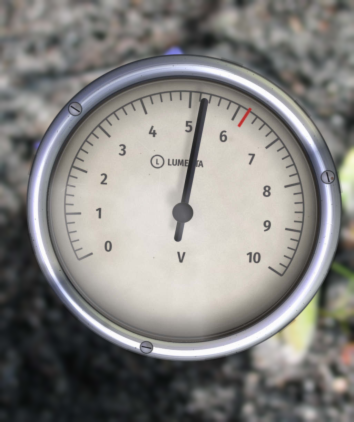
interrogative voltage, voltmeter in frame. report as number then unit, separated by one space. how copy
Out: 5.3 V
